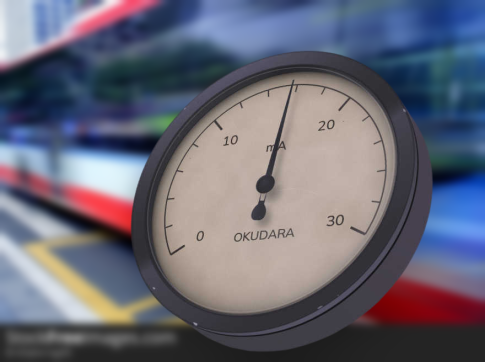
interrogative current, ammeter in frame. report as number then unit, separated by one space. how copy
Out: 16 mA
